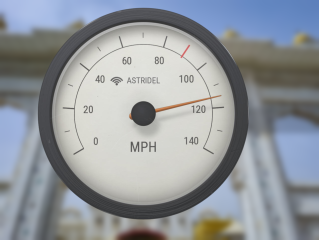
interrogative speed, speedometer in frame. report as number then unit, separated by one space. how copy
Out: 115 mph
